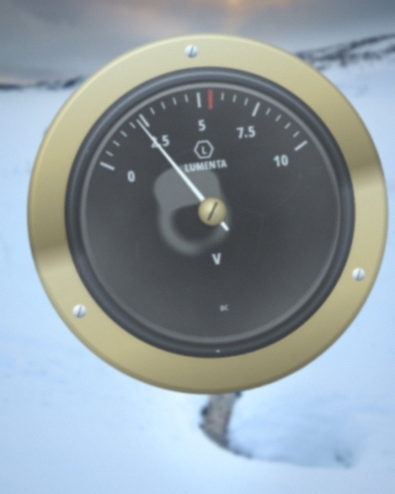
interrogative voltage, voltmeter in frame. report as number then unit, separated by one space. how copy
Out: 2.25 V
